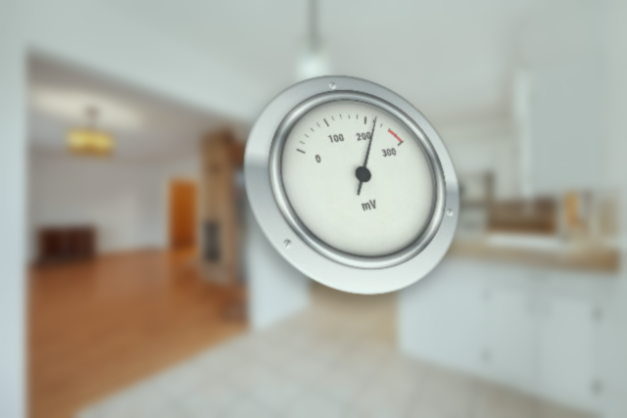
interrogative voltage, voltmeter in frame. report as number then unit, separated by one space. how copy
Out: 220 mV
